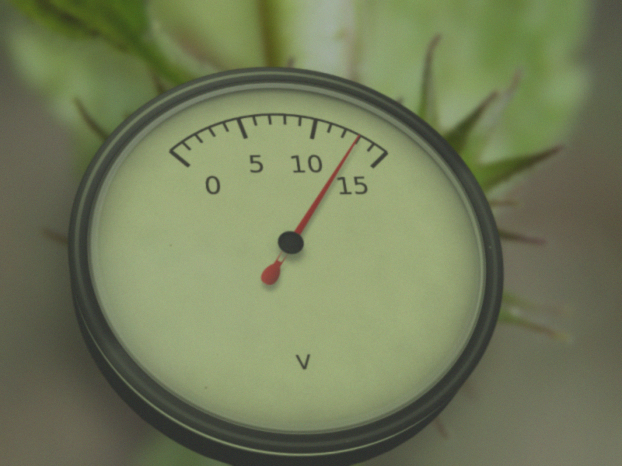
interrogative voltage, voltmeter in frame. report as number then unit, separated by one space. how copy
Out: 13 V
